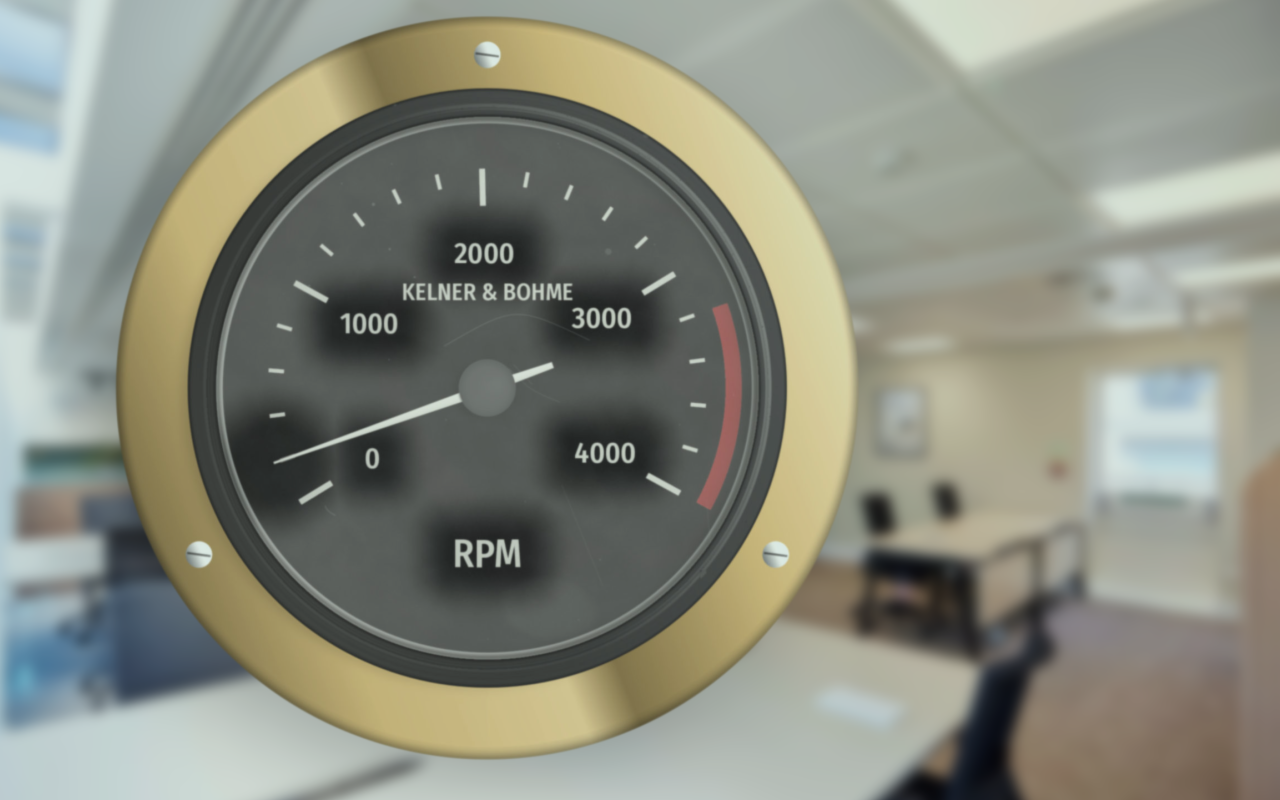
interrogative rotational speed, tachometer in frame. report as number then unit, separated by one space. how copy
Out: 200 rpm
